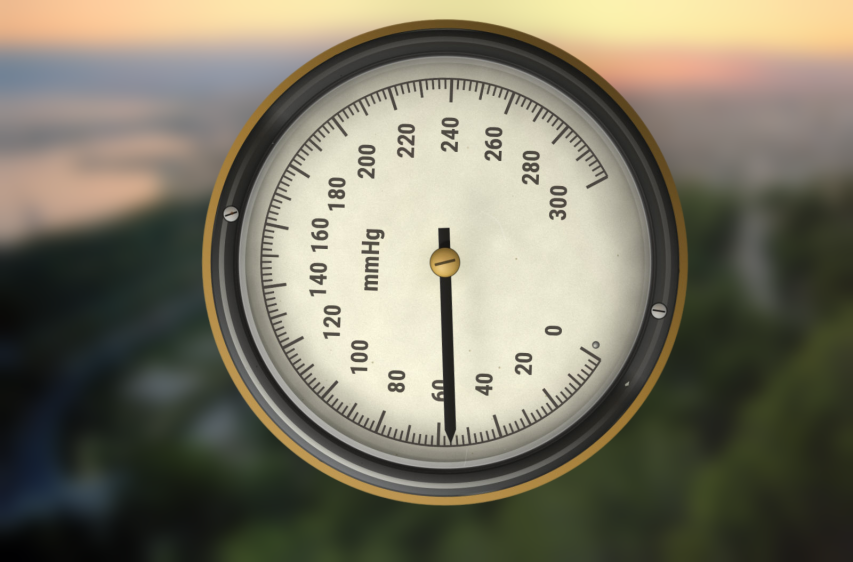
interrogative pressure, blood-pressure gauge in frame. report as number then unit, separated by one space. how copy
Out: 56 mmHg
